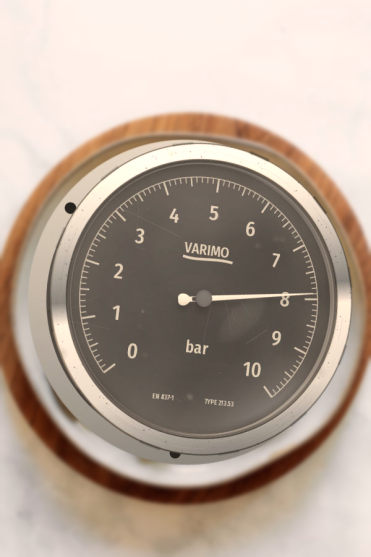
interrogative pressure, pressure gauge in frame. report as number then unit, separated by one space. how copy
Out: 7.9 bar
